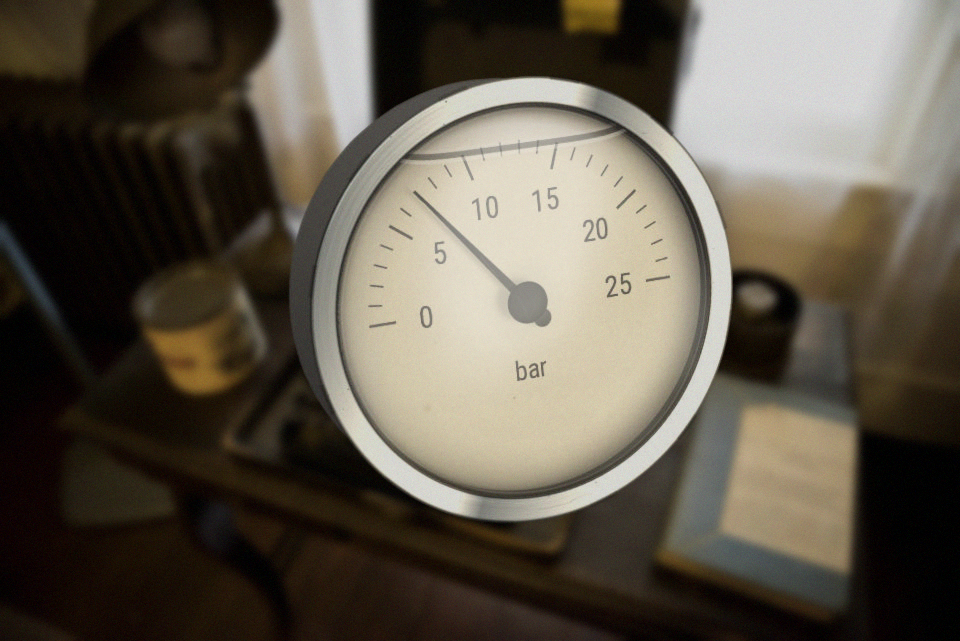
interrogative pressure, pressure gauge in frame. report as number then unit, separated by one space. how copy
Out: 7 bar
